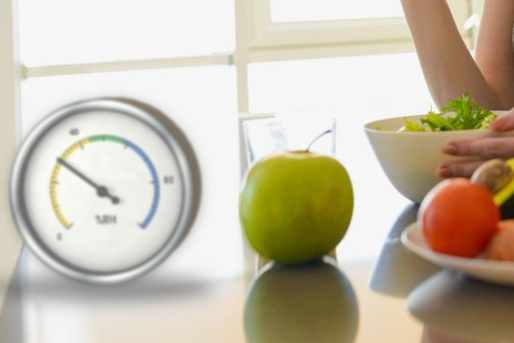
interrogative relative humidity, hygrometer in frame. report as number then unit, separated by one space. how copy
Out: 30 %
